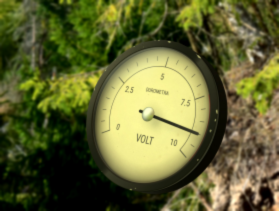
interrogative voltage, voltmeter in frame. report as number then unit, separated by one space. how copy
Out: 9 V
